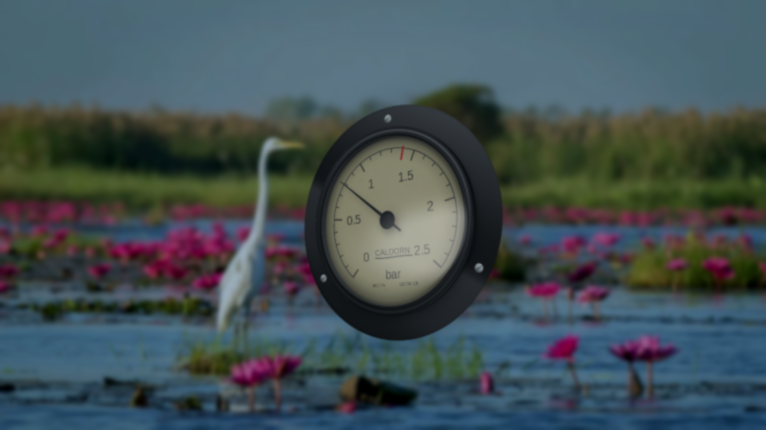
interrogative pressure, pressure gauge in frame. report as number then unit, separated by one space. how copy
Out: 0.8 bar
